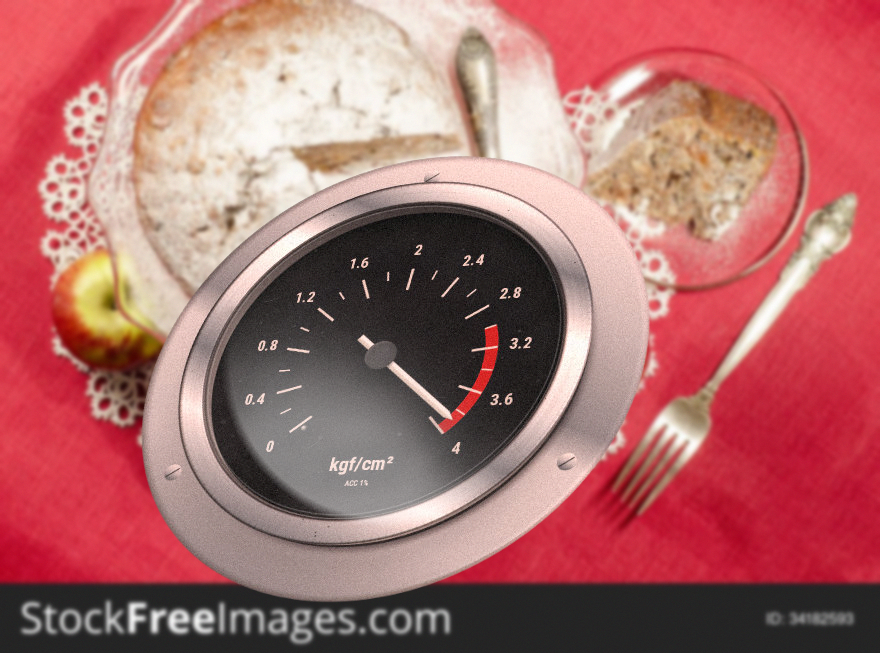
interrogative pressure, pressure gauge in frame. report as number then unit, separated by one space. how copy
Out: 3.9 kg/cm²
